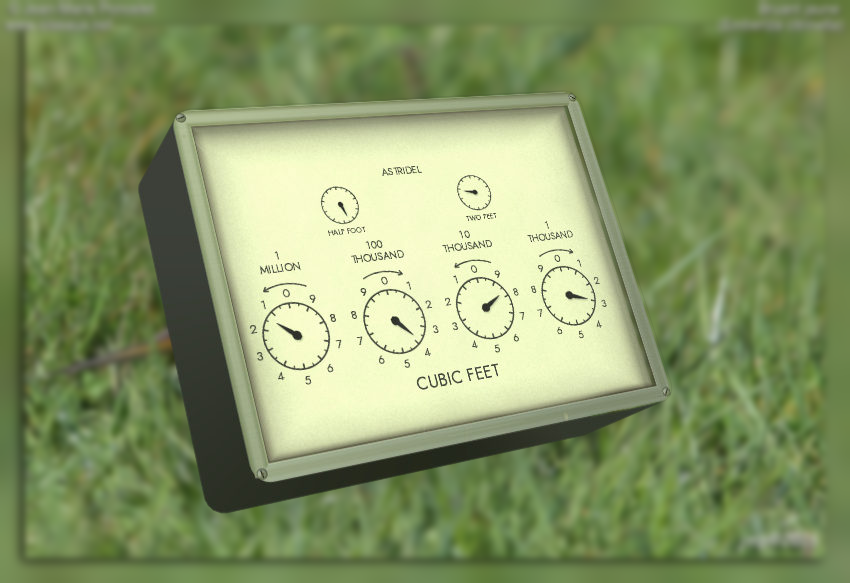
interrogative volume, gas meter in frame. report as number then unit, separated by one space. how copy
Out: 138300 ft³
